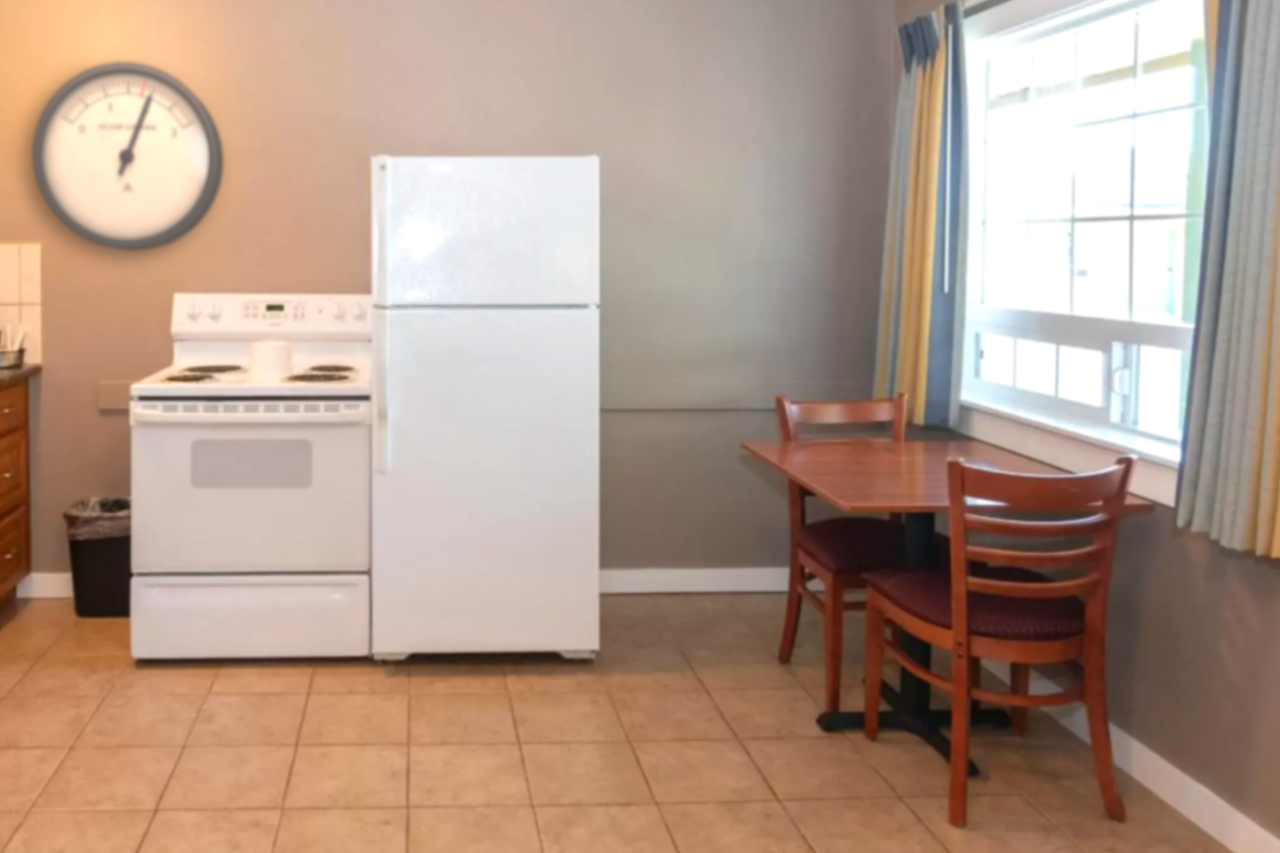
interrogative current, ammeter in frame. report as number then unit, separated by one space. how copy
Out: 2 A
